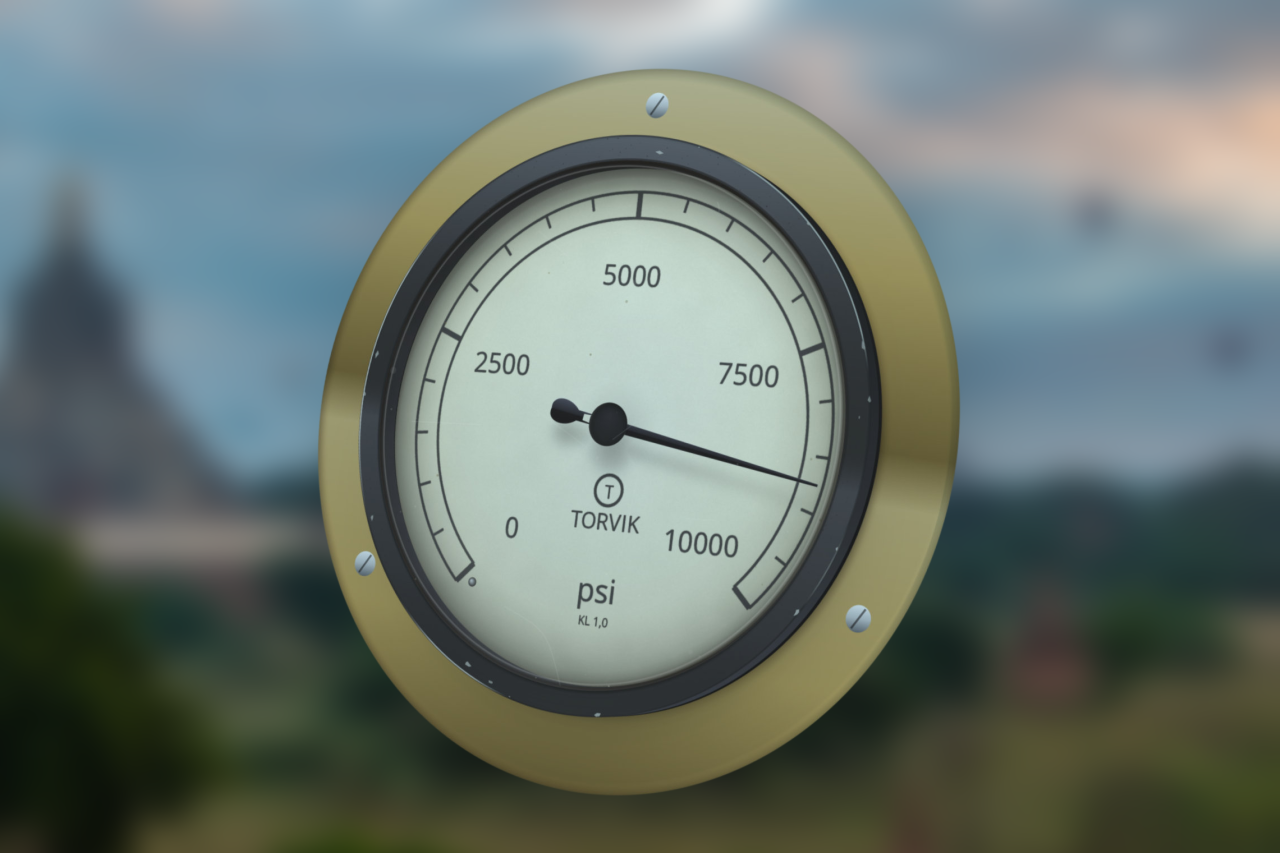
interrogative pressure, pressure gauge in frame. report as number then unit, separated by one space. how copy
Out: 8750 psi
